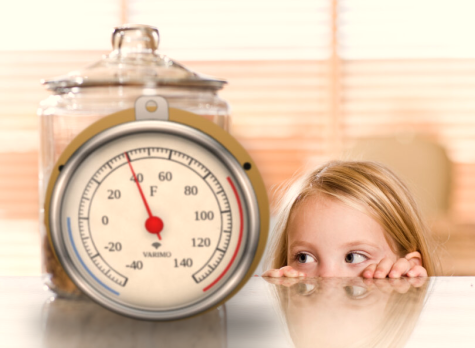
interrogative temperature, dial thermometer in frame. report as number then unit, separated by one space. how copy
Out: 40 °F
